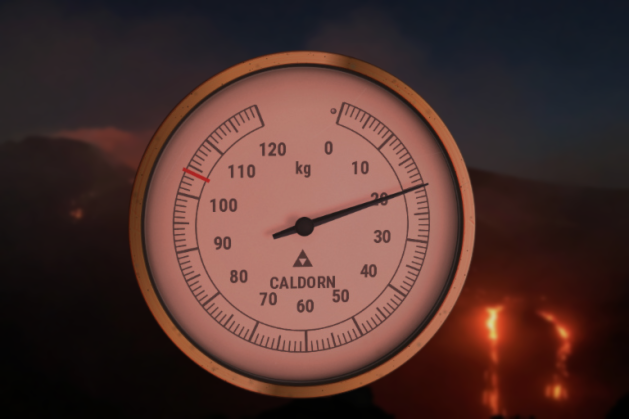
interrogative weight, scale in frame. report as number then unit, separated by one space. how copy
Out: 20 kg
